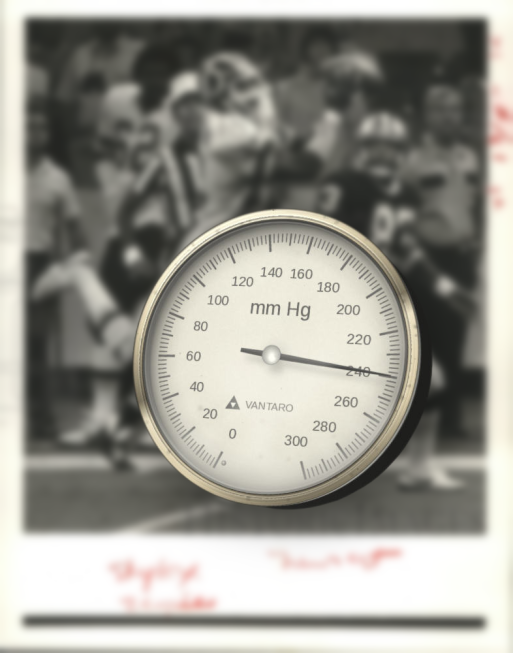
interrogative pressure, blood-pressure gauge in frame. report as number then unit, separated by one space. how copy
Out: 240 mmHg
